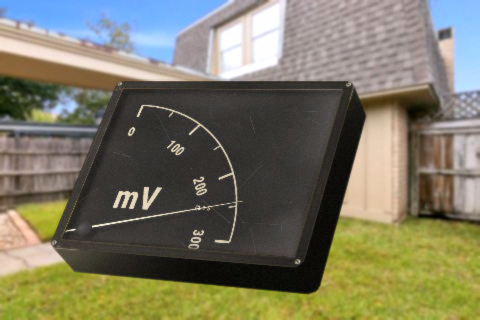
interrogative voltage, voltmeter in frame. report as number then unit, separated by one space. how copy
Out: 250 mV
